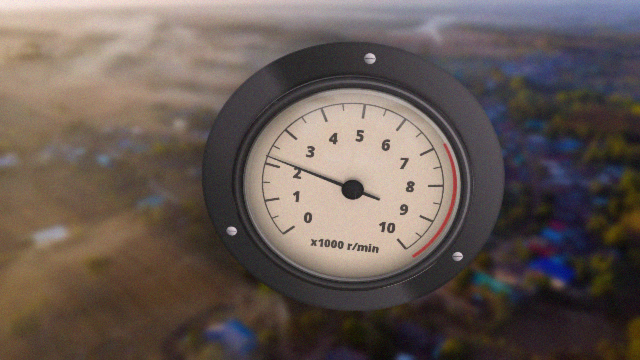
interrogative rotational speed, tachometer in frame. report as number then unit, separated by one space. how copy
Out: 2250 rpm
